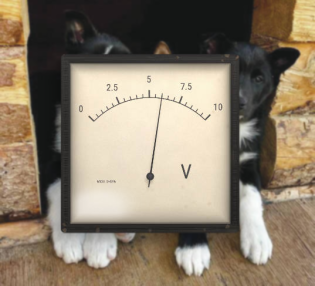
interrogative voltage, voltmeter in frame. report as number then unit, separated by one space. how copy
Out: 6 V
